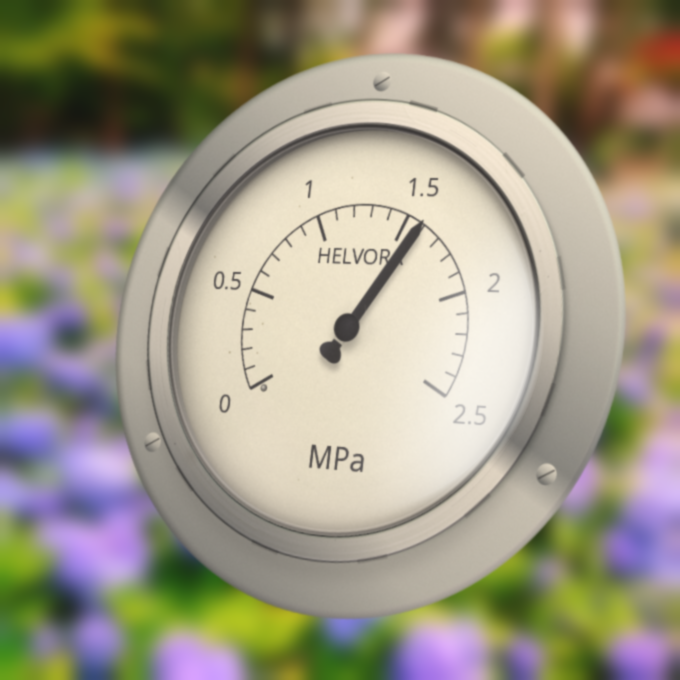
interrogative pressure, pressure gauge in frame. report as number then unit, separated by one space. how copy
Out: 1.6 MPa
